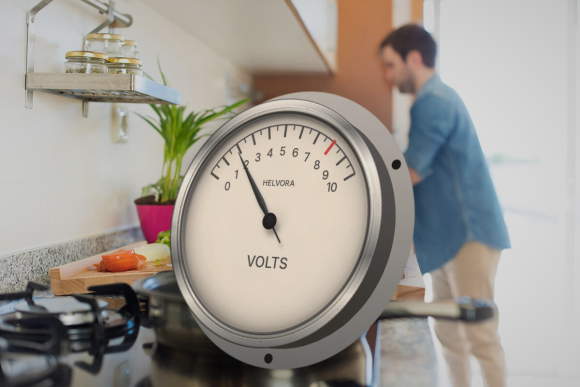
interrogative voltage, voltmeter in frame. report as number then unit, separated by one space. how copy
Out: 2 V
